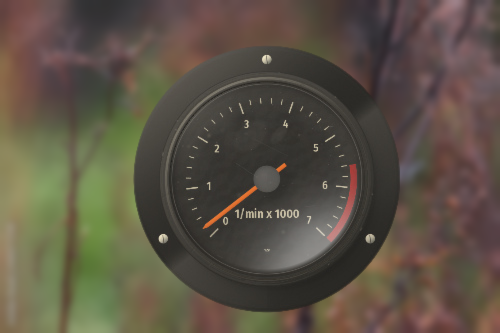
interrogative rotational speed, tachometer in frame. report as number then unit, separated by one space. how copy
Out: 200 rpm
